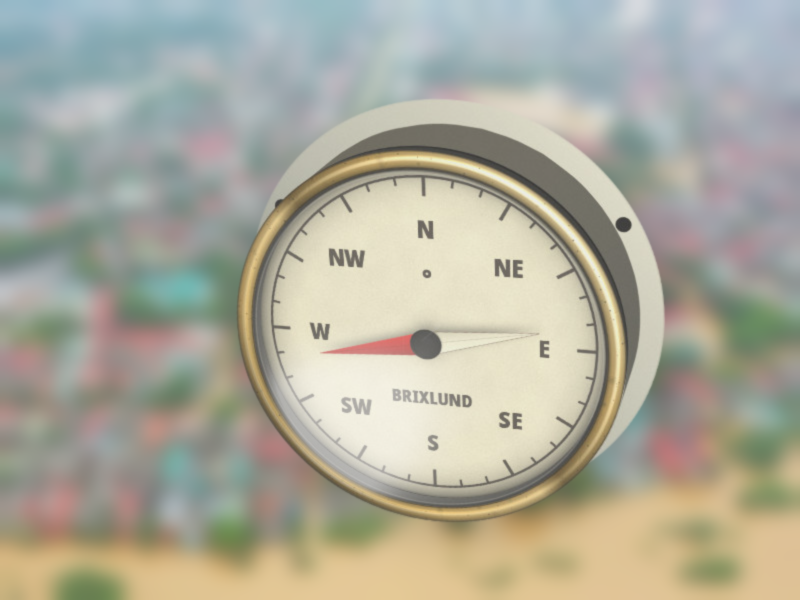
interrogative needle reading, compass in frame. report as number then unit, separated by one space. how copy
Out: 260 °
